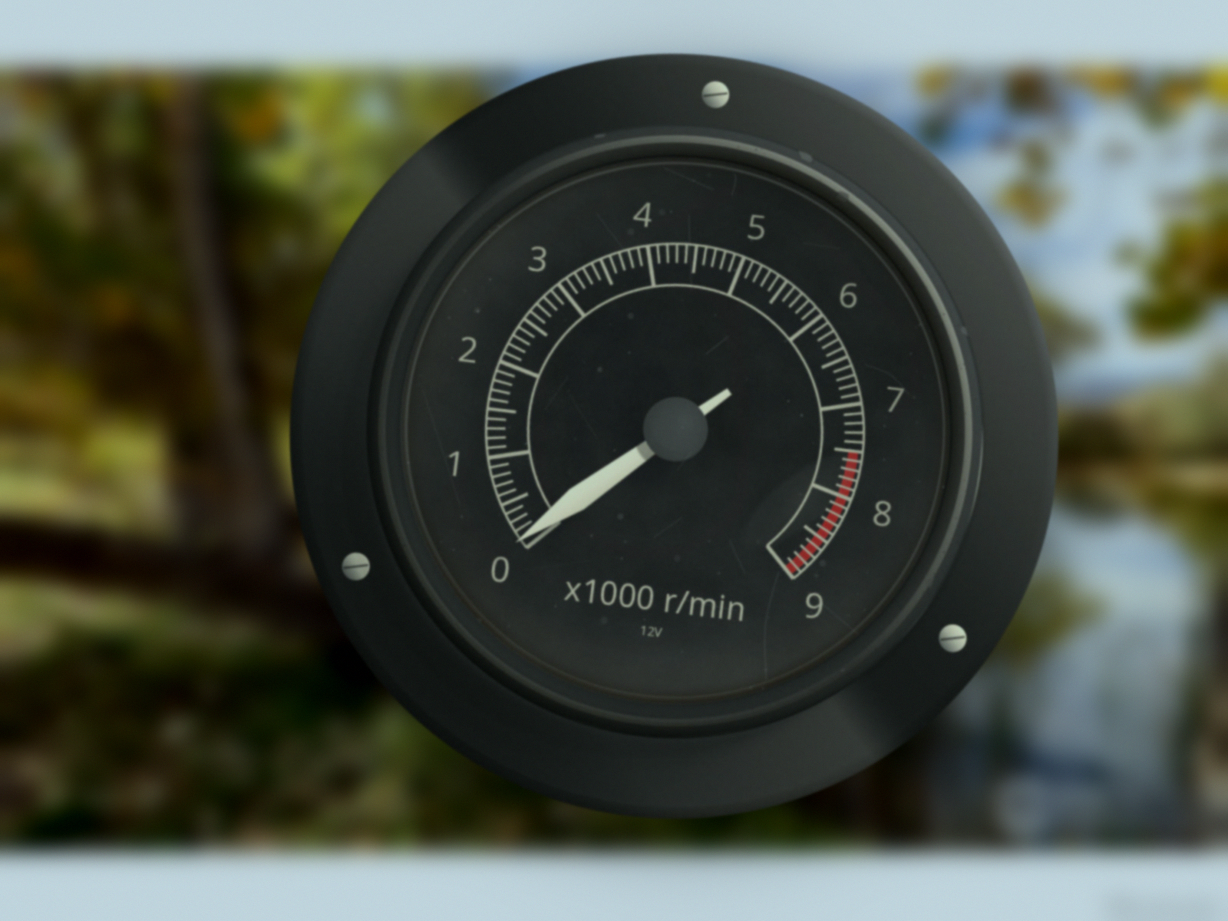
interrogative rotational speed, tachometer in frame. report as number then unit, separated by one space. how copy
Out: 100 rpm
